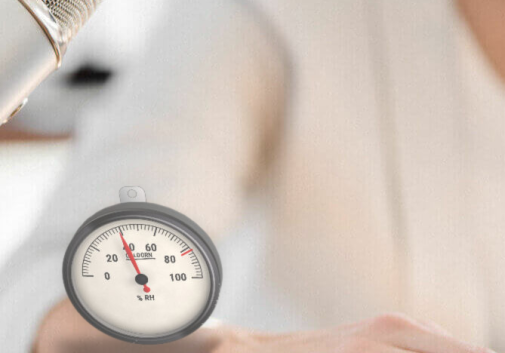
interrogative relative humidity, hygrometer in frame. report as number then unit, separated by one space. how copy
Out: 40 %
